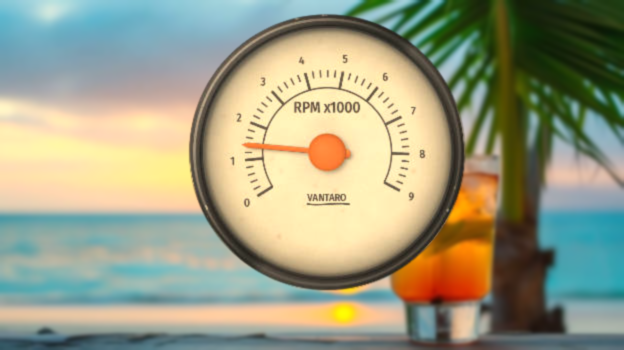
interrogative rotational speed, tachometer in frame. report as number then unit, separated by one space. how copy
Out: 1400 rpm
